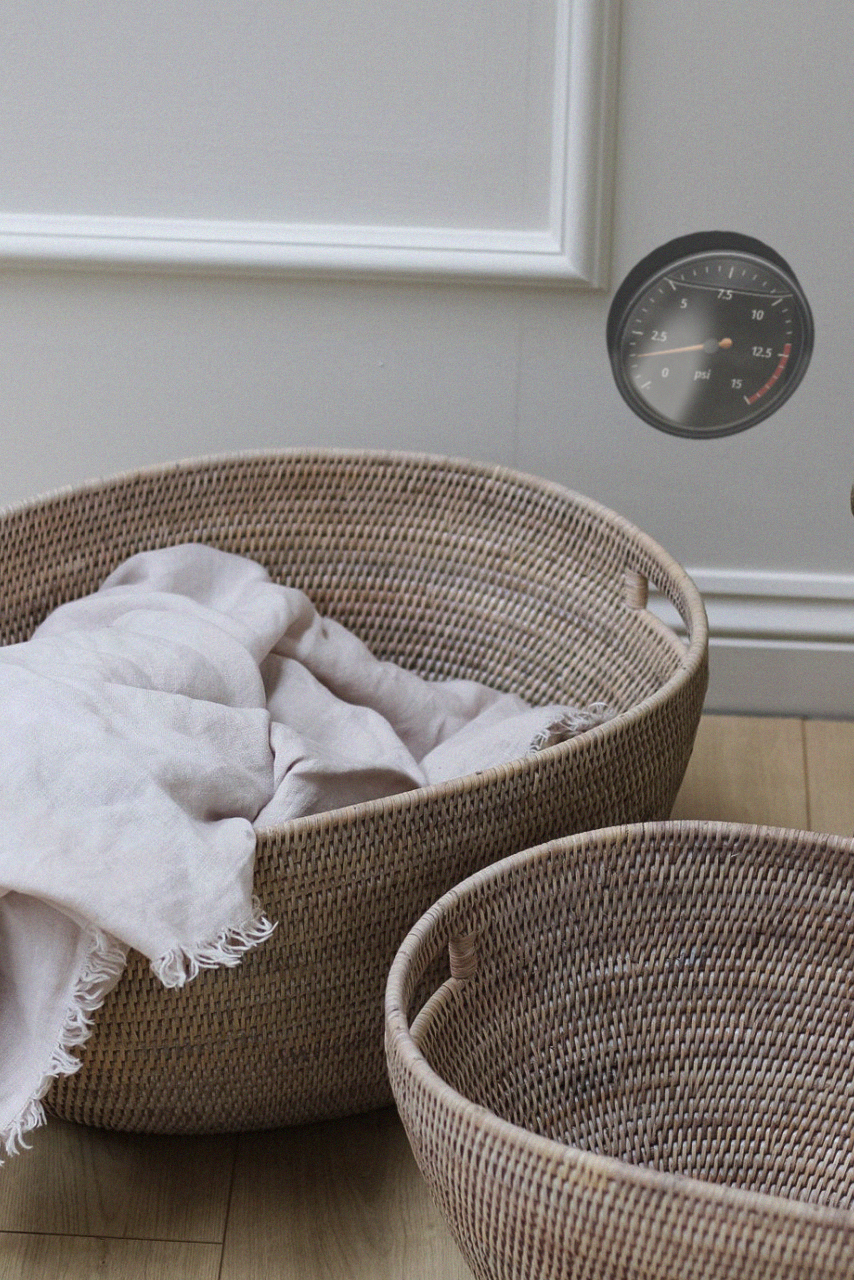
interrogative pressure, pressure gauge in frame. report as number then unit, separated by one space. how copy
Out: 1.5 psi
